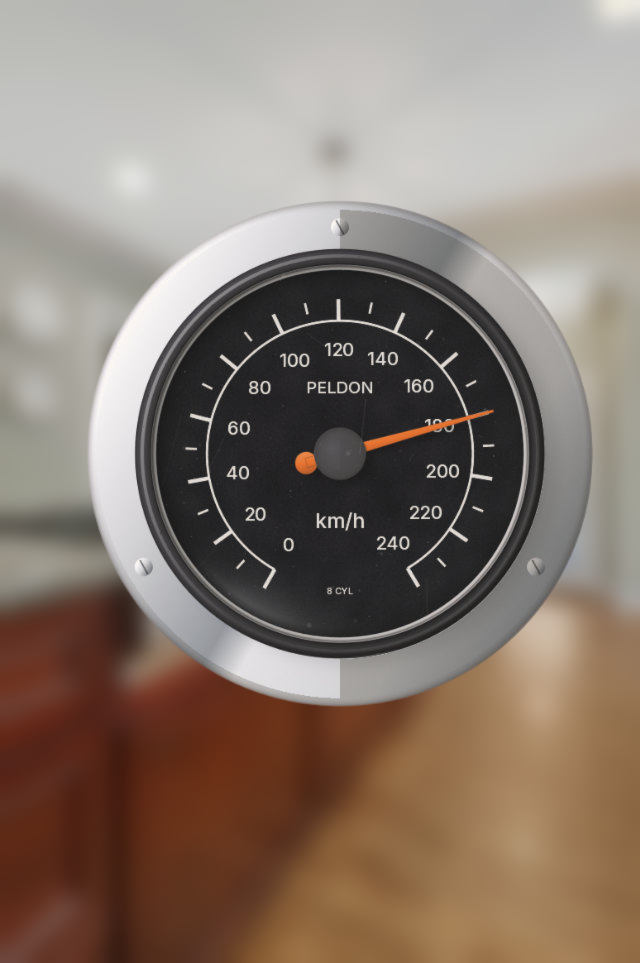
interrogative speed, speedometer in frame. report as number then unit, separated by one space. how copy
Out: 180 km/h
